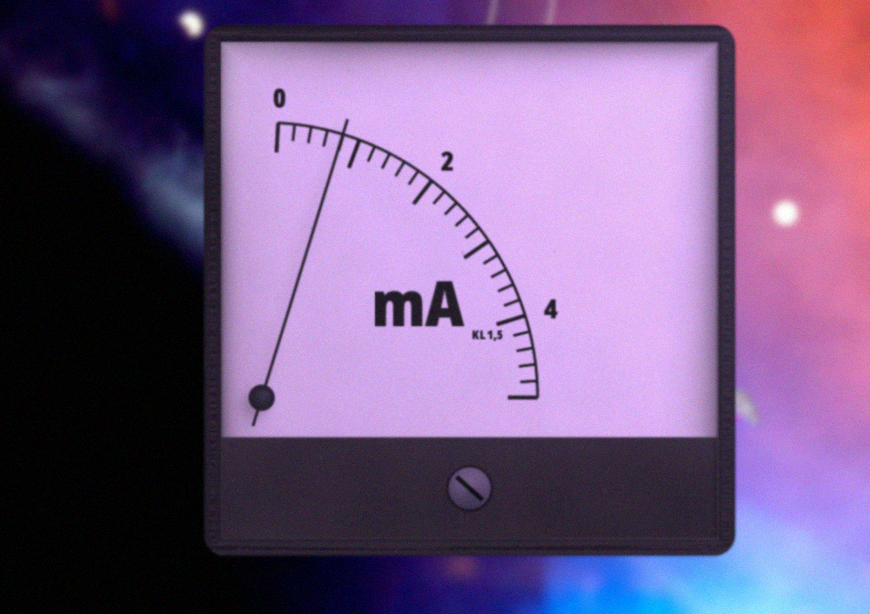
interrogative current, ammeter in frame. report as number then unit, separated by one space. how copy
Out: 0.8 mA
